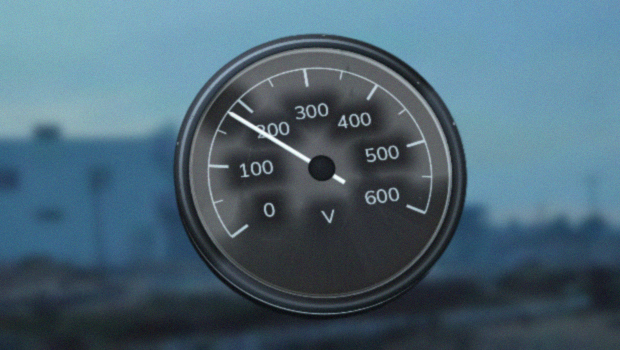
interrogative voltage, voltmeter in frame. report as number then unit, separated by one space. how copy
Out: 175 V
